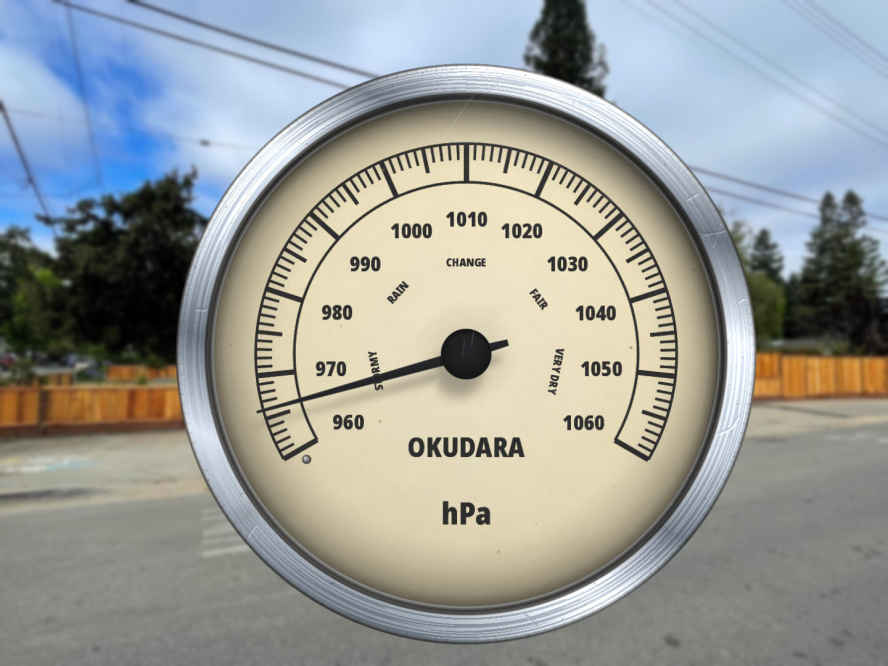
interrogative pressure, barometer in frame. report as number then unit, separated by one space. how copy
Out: 966 hPa
